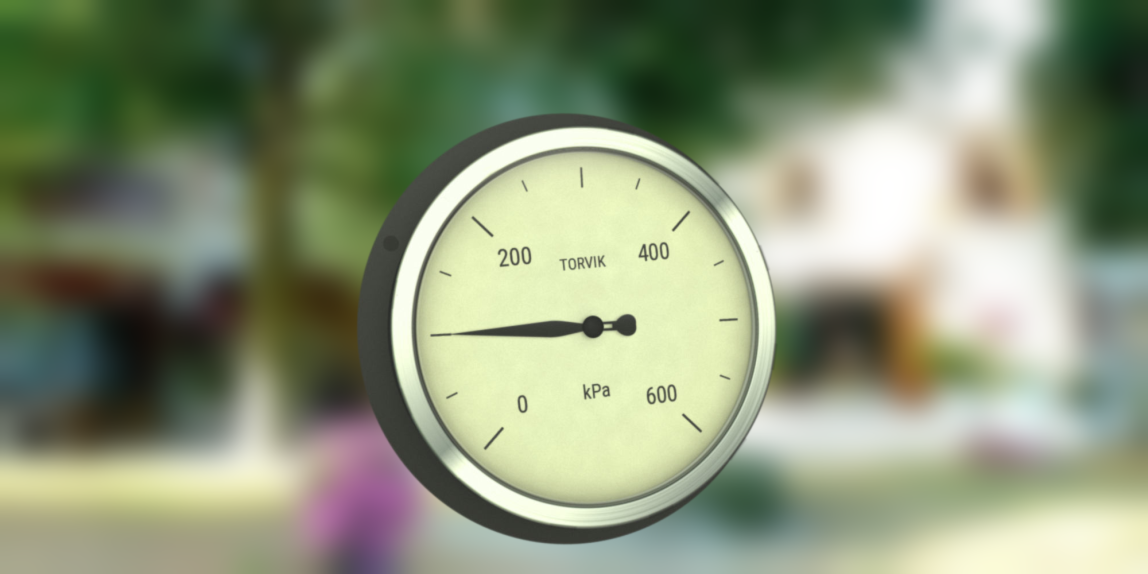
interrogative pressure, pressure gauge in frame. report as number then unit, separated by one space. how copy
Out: 100 kPa
